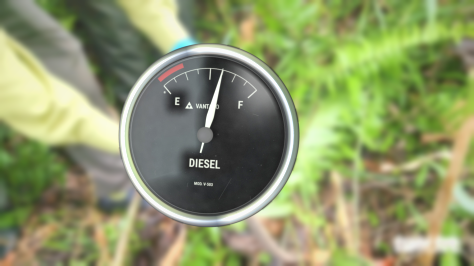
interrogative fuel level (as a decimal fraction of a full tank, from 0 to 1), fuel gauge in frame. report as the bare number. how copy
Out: 0.625
